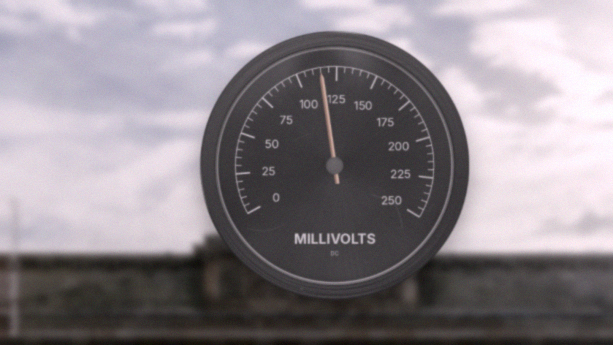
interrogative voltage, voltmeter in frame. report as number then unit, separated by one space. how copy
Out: 115 mV
